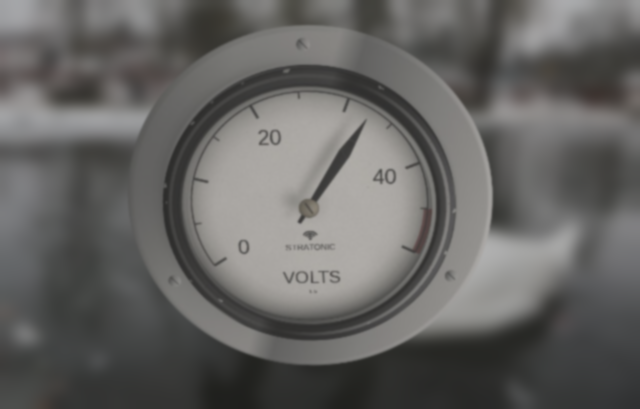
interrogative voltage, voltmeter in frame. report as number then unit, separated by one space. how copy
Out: 32.5 V
